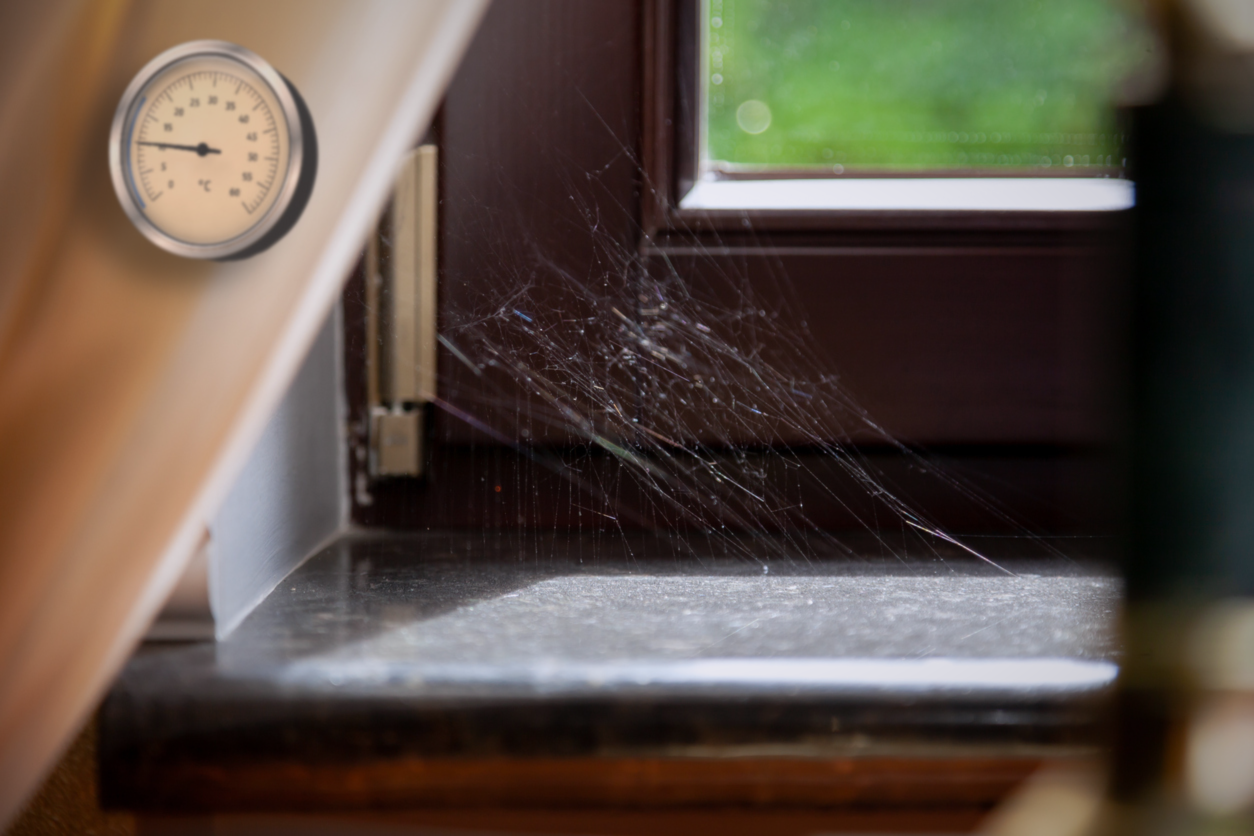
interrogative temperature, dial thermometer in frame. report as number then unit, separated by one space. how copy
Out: 10 °C
